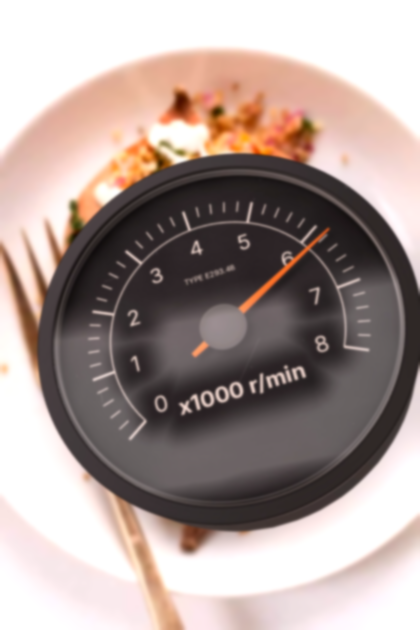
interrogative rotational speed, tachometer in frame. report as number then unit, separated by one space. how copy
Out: 6200 rpm
